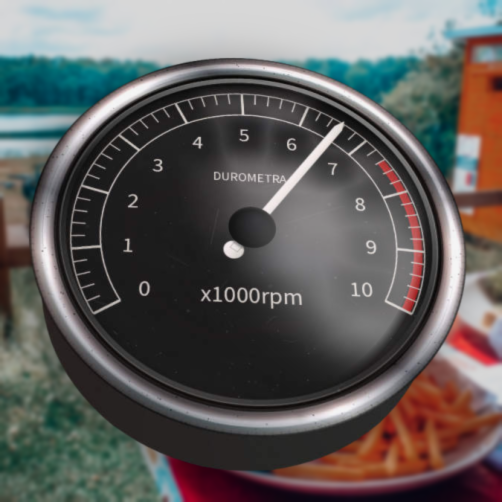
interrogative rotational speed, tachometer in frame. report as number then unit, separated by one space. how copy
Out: 6600 rpm
